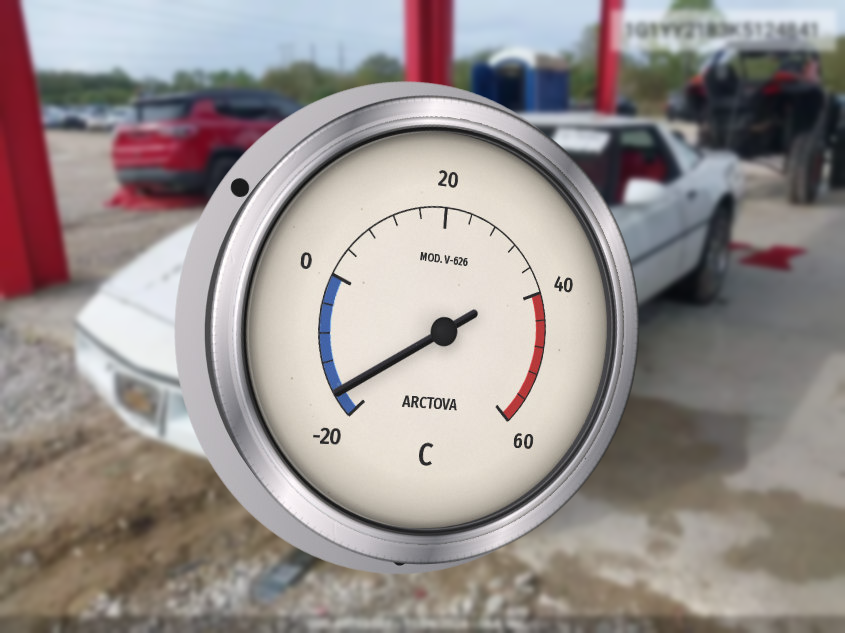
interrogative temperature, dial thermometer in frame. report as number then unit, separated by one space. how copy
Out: -16 °C
